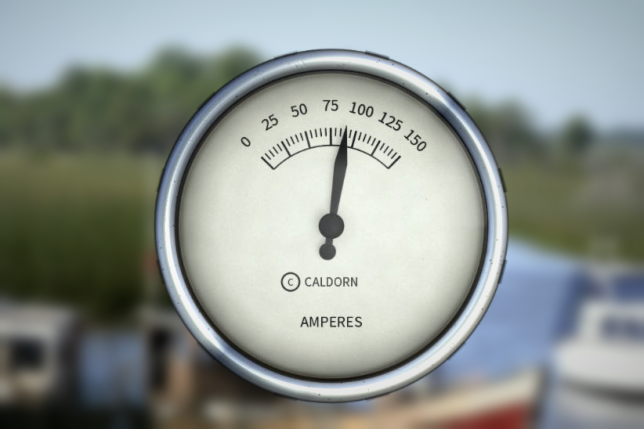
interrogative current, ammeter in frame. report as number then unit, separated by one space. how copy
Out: 90 A
